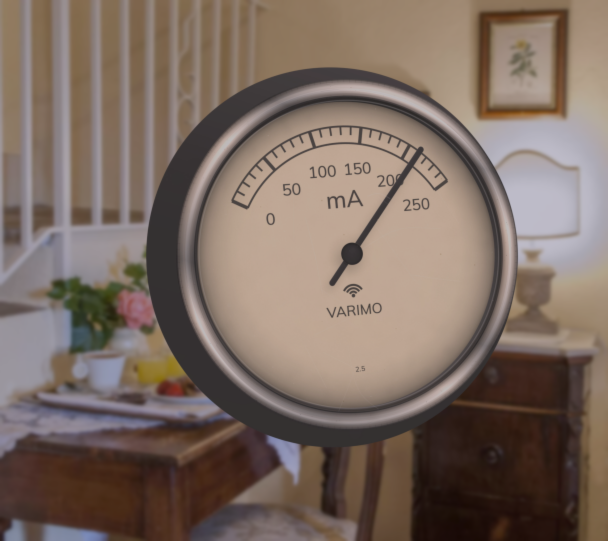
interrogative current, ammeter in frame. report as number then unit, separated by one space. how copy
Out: 210 mA
